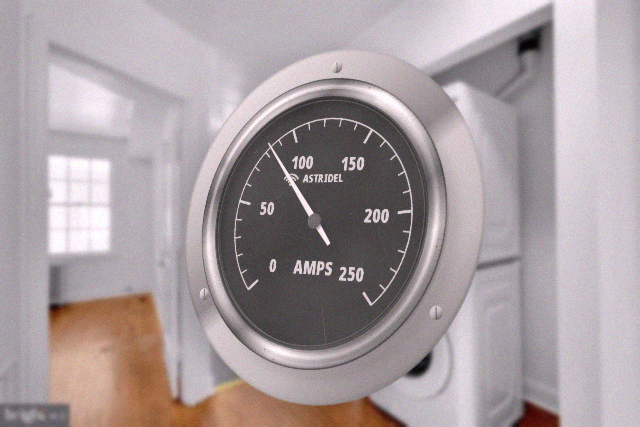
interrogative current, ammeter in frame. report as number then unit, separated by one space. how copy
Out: 85 A
